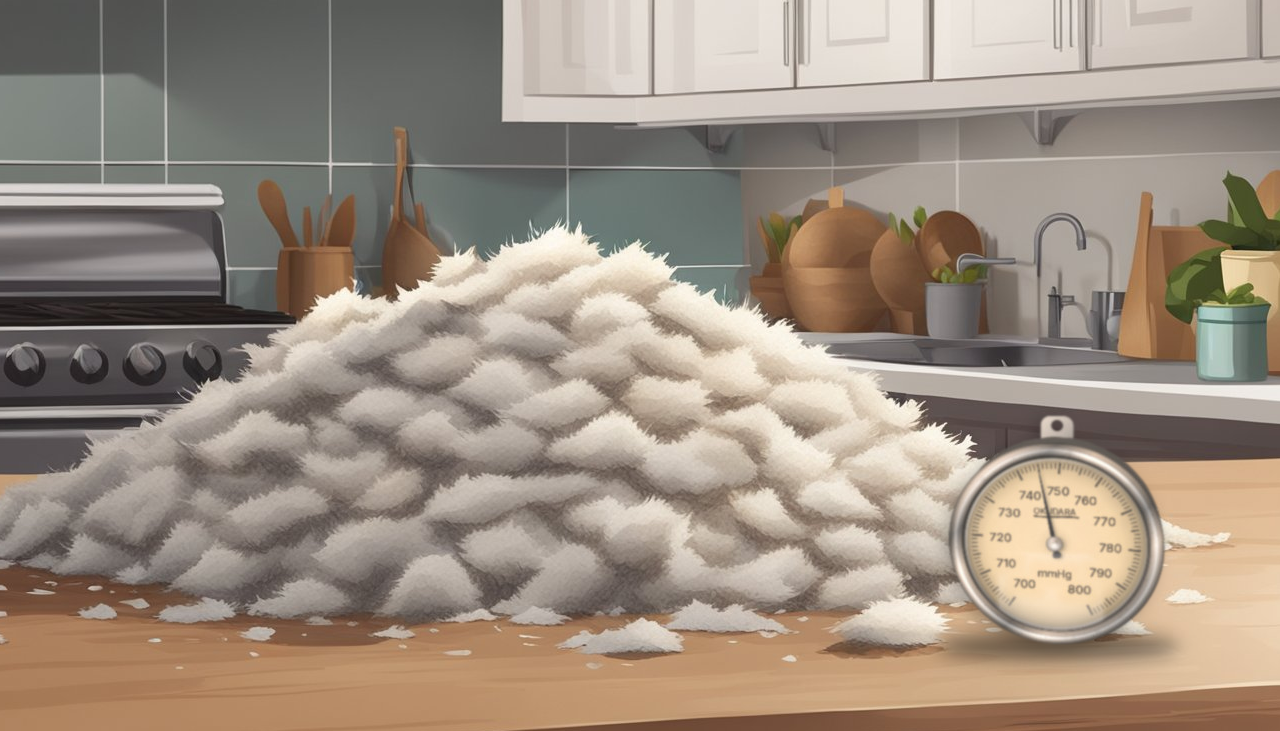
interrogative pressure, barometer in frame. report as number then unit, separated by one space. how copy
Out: 745 mmHg
